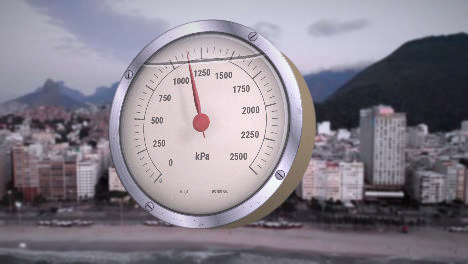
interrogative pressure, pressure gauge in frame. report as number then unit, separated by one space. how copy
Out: 1150 kPa
